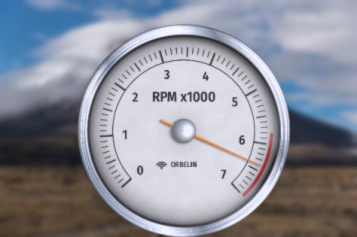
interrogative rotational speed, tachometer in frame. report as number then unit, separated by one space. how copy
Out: 6400 rpm
